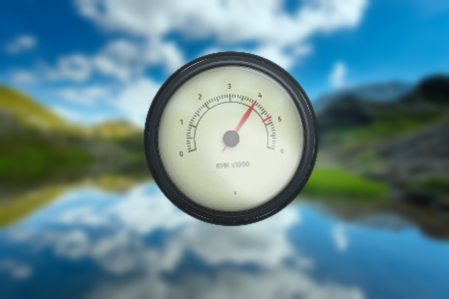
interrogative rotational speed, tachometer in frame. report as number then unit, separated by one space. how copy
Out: 4000 rpm
